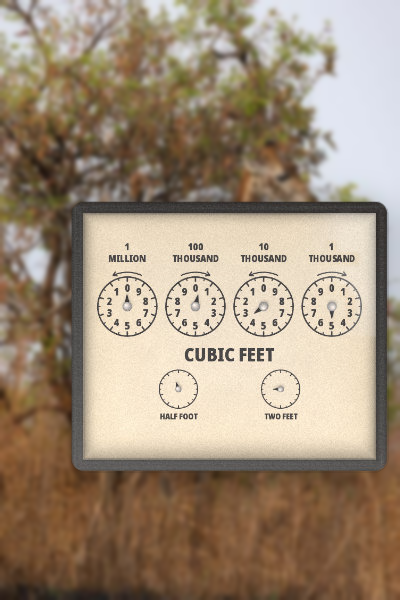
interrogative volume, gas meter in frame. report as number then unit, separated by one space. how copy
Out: 3500 ft³
